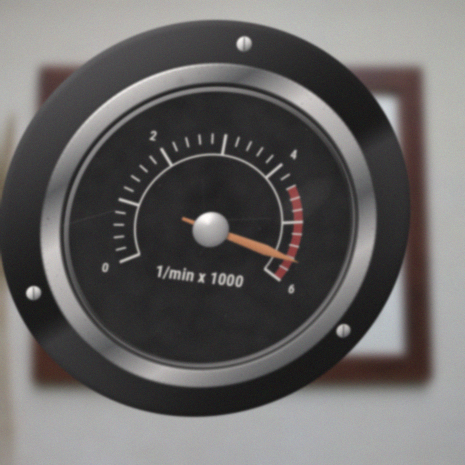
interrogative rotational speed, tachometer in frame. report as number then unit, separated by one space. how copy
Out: 5600 rpm
